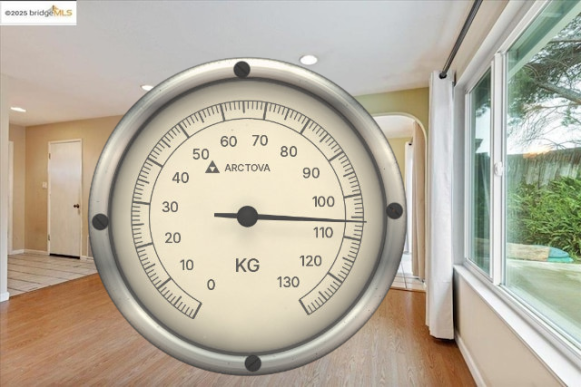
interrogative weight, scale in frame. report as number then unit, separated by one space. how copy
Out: 106 kg
